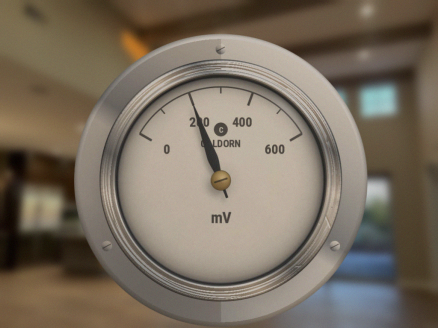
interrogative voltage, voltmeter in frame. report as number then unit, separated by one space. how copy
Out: 200 mV
